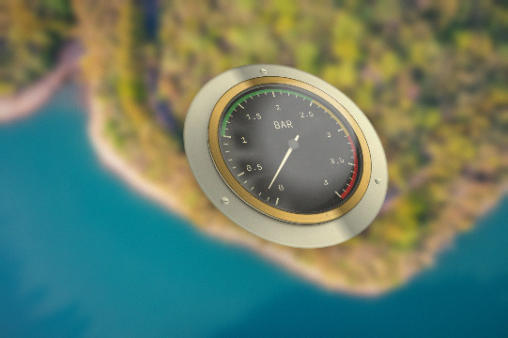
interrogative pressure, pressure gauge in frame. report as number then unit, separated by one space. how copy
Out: 0.15 bar
